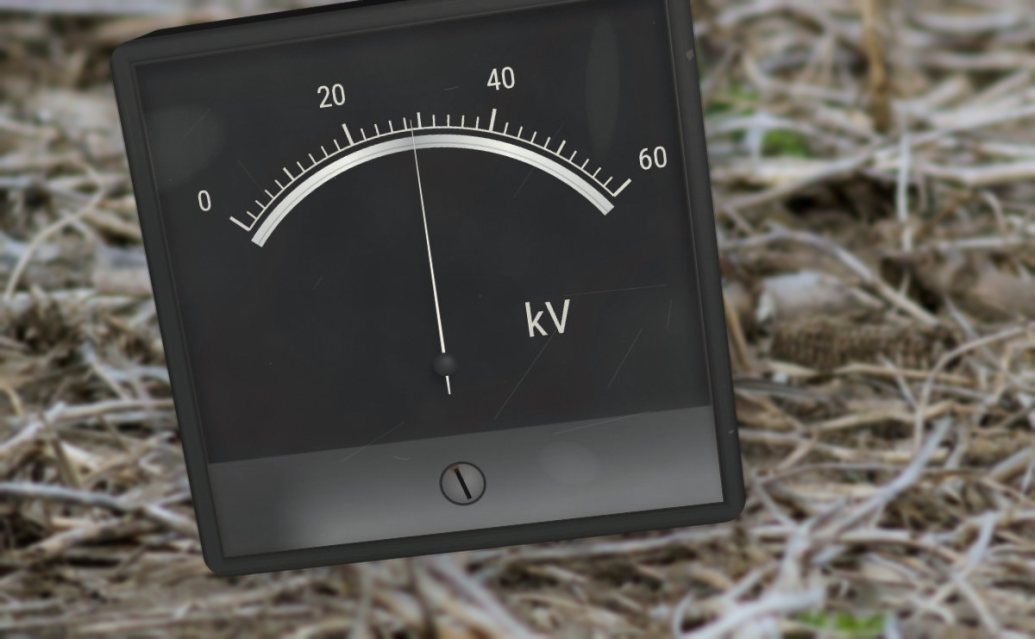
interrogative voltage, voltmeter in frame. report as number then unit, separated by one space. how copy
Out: 29 kV
